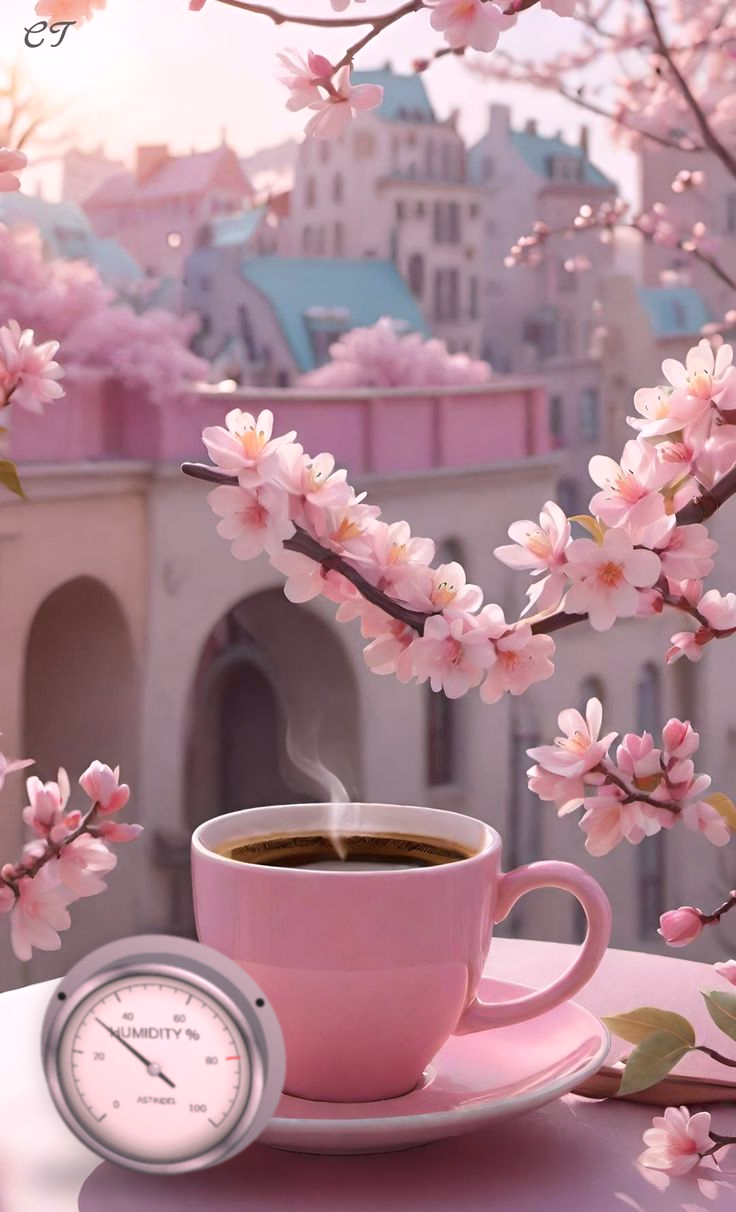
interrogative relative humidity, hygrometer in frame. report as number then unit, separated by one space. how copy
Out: 32 %
